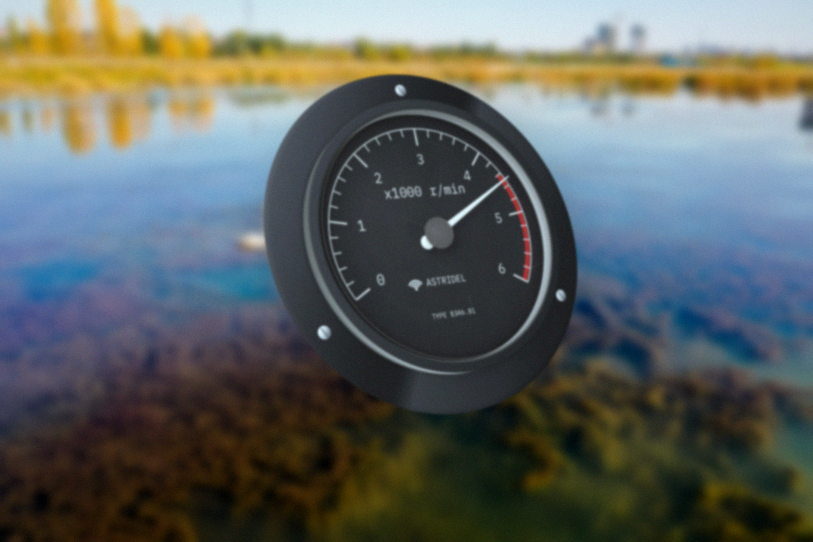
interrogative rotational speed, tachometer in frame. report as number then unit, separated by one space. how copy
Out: 4500 rpm
